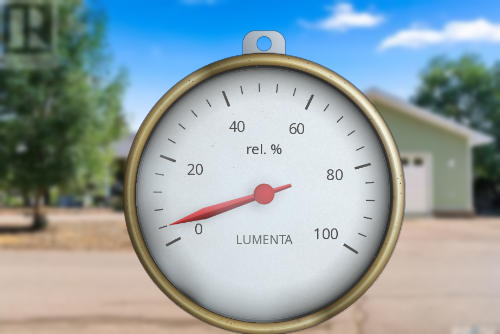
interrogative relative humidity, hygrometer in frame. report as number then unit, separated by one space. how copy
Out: 4 %
